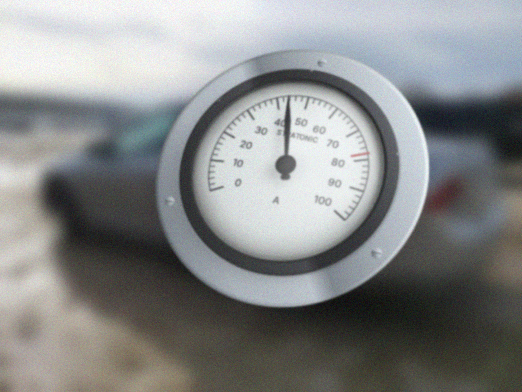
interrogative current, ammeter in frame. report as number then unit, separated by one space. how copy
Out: 44 A
